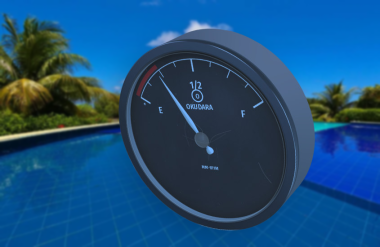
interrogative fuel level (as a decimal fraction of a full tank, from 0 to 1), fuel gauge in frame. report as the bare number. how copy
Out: 0.25
